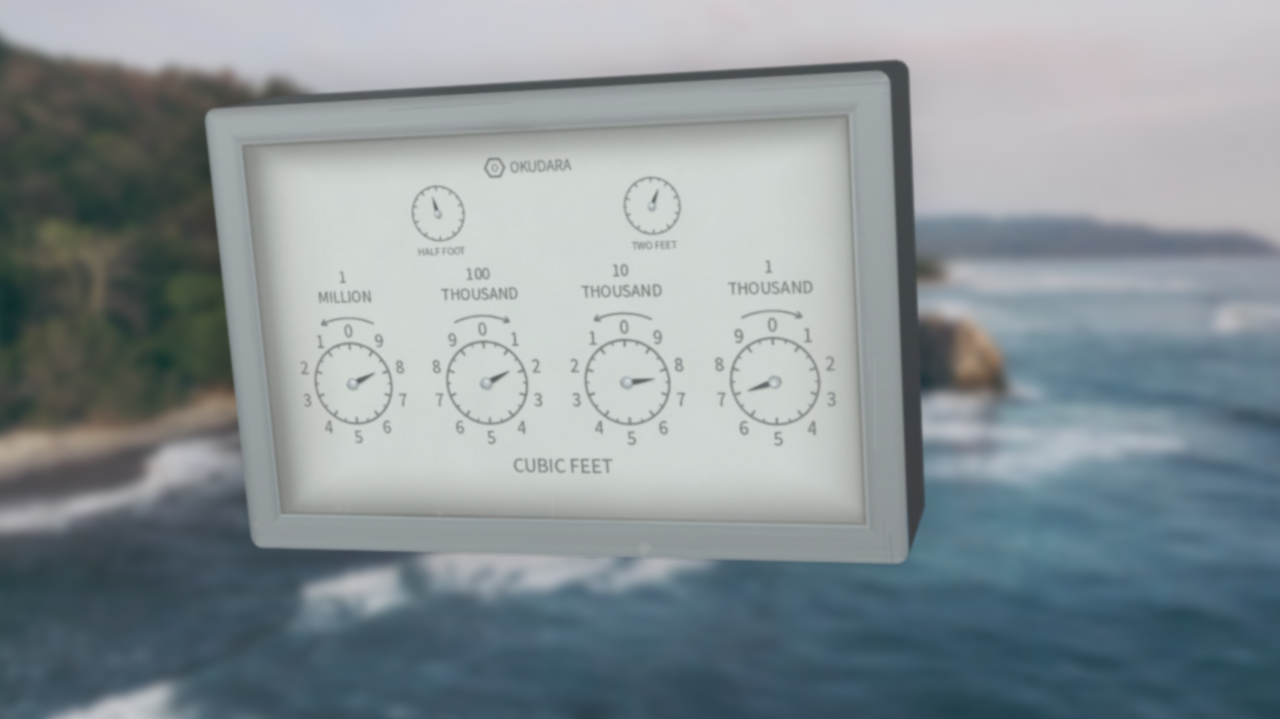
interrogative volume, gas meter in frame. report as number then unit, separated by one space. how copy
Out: 817700 ft³
